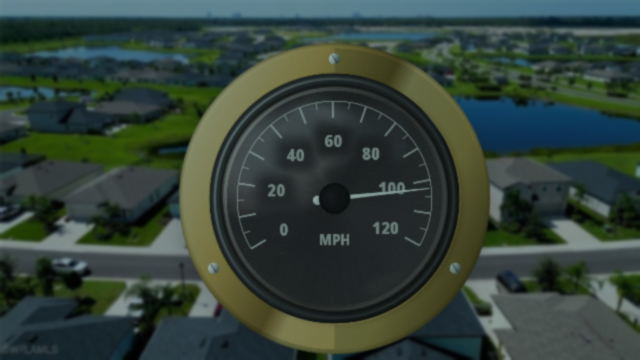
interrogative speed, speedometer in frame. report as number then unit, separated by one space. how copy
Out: 102.5 mph
